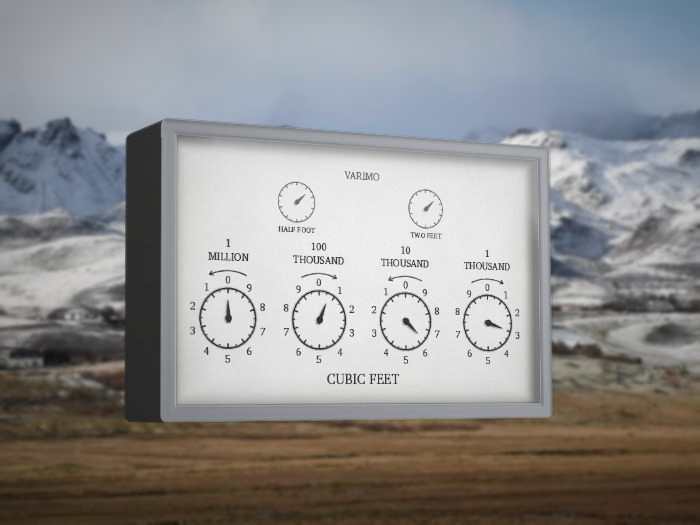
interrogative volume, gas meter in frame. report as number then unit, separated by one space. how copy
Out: 6300 ft³
